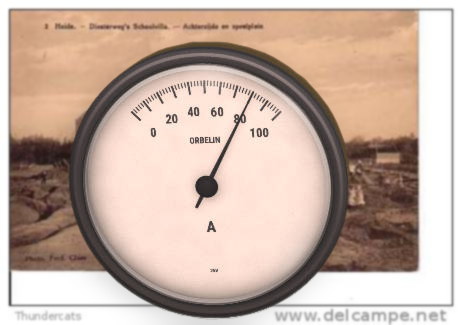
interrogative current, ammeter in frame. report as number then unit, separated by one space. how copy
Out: 80 A
